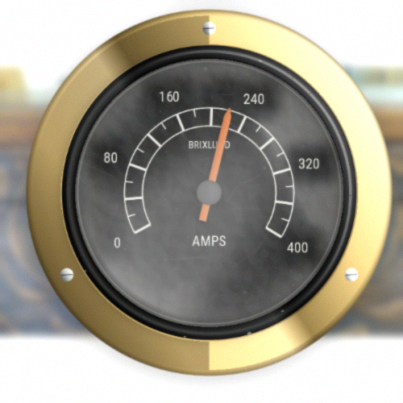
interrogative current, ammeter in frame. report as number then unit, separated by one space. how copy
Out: 220 A
